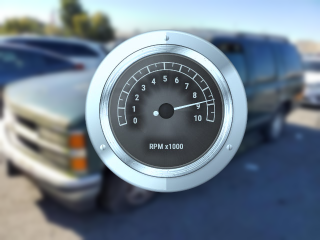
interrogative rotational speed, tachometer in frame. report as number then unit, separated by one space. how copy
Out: 8750 rpm
